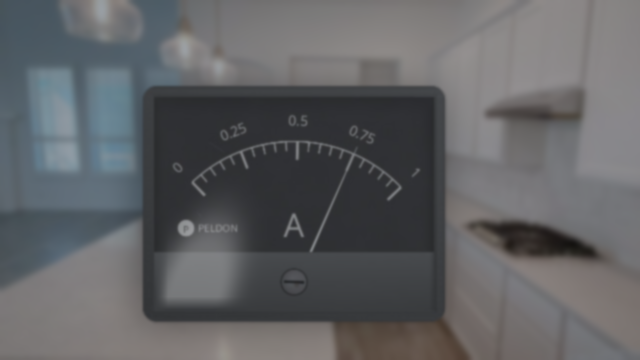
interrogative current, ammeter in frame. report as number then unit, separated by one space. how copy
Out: 0.75 A
